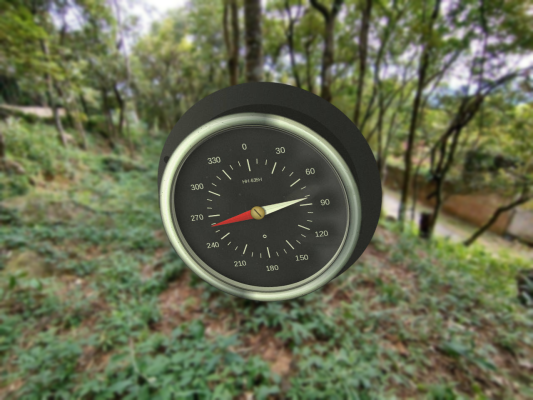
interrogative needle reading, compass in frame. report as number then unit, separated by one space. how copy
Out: 260 °
